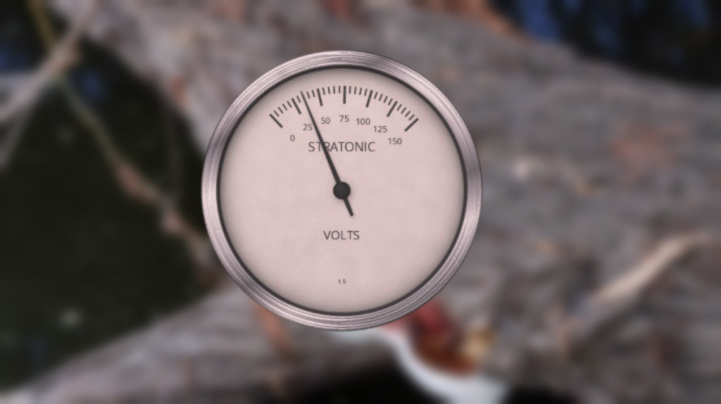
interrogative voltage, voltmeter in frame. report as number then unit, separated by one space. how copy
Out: 35 V
